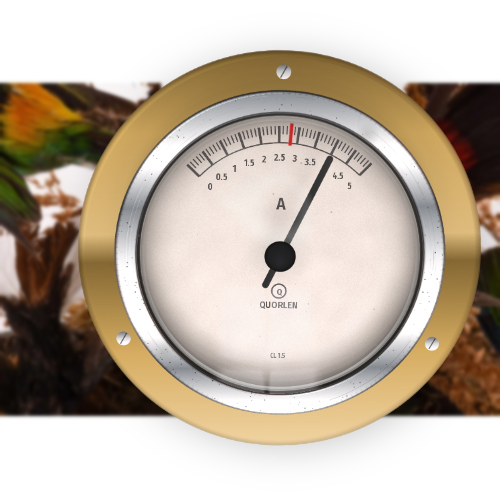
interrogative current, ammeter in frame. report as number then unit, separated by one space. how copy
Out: 4 A
